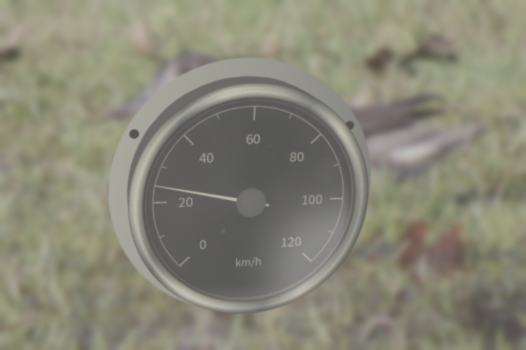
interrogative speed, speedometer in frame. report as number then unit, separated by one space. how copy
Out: 25 km/h
